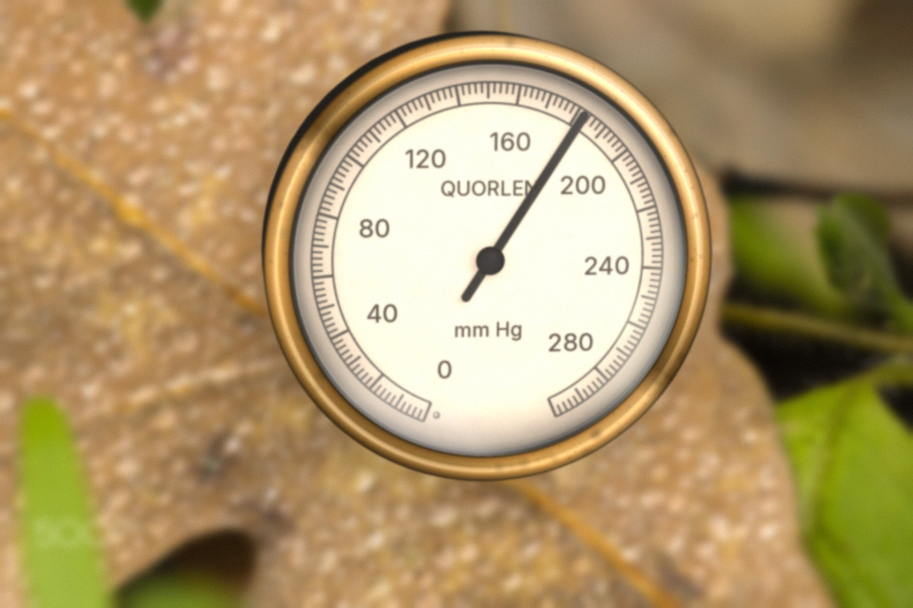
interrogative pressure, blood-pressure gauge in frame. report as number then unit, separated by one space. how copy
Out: 182 mmHg
